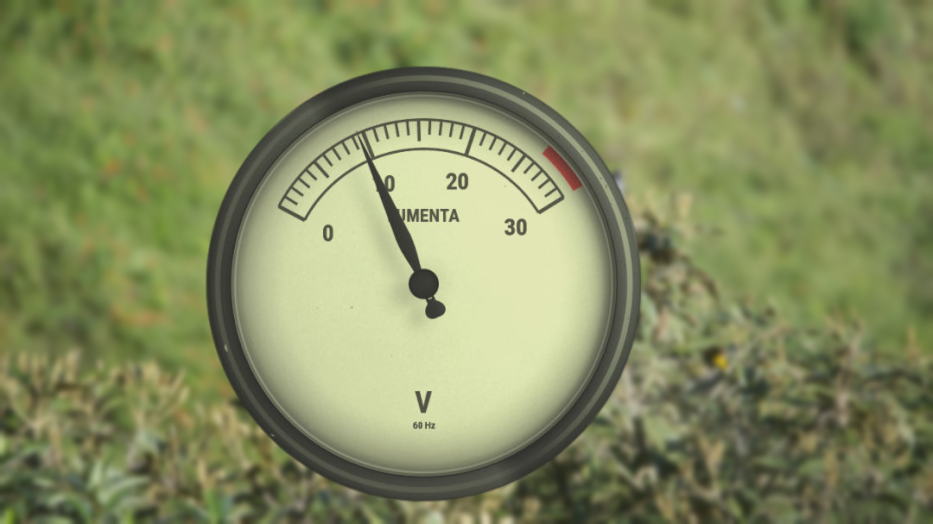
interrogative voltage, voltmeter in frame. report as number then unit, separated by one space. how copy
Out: 9.5 V
